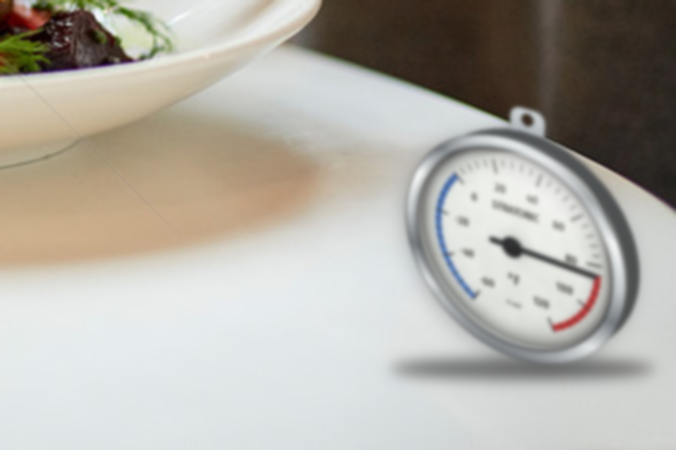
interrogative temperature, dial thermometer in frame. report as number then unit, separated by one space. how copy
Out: 84 °F
